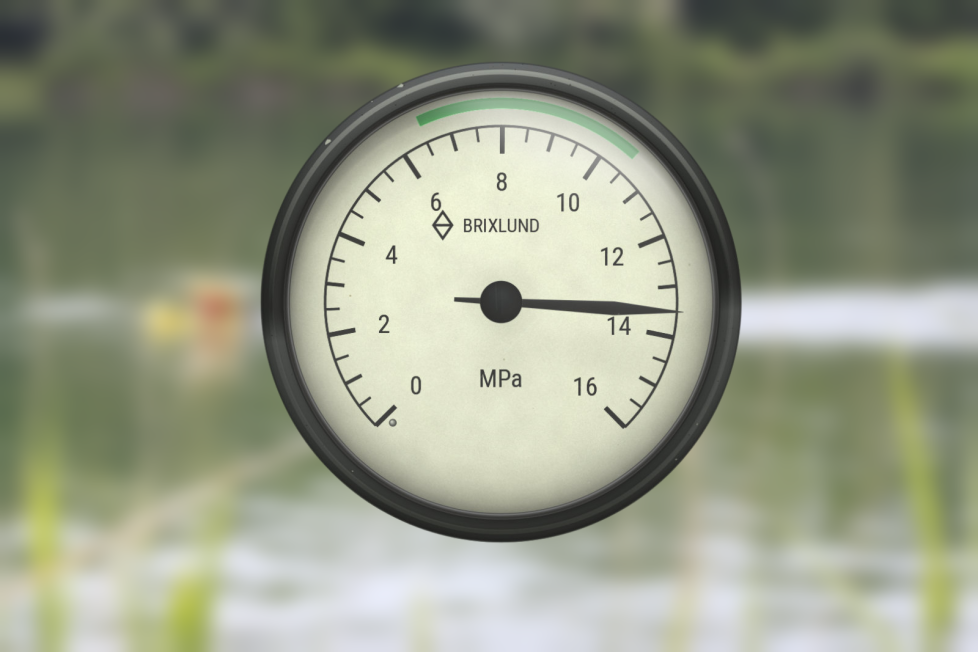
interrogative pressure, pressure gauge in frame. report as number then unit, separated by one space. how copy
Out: 13.5 MPa
